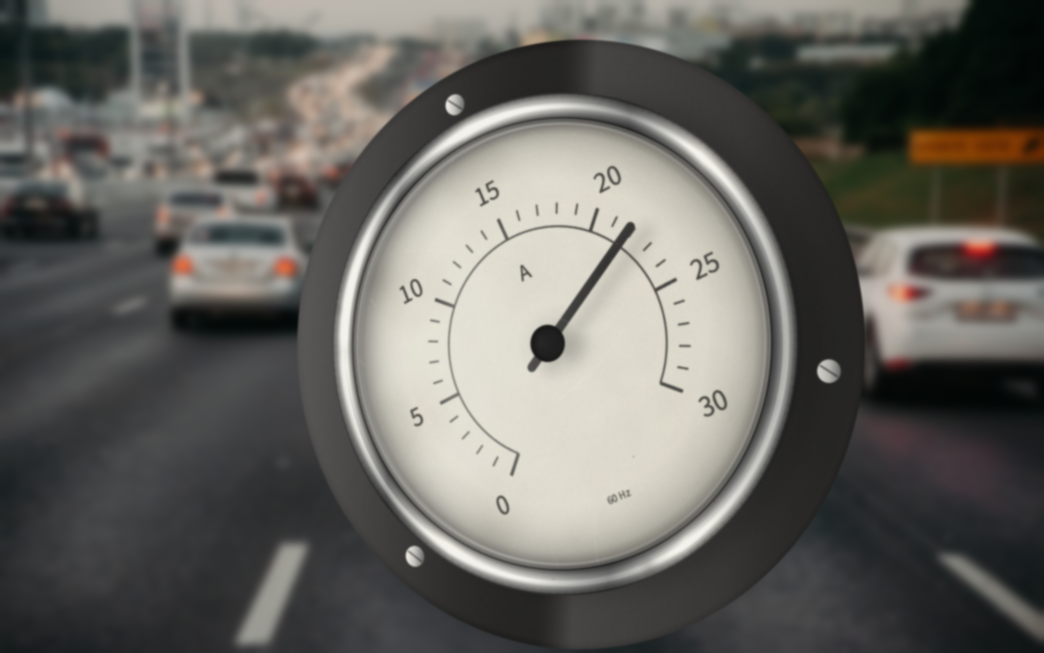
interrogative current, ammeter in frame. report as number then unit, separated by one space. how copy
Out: 22 A
